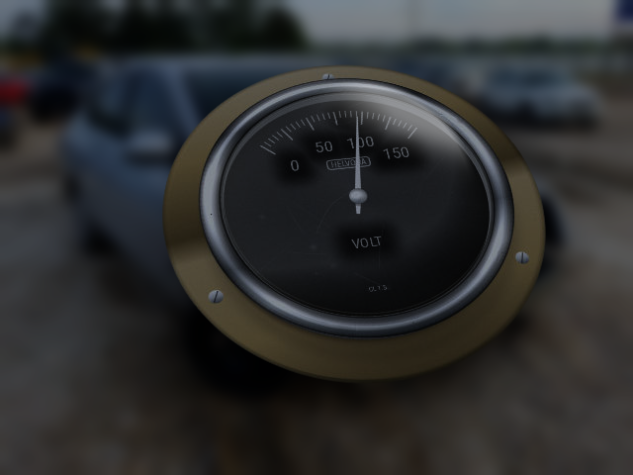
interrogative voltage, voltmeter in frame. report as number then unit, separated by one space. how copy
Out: 95 V
